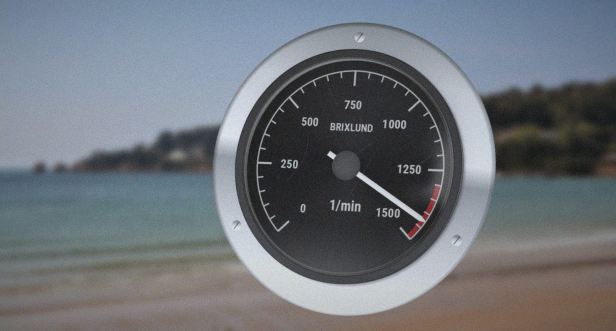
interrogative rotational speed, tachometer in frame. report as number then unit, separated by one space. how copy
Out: 1425 rpm
